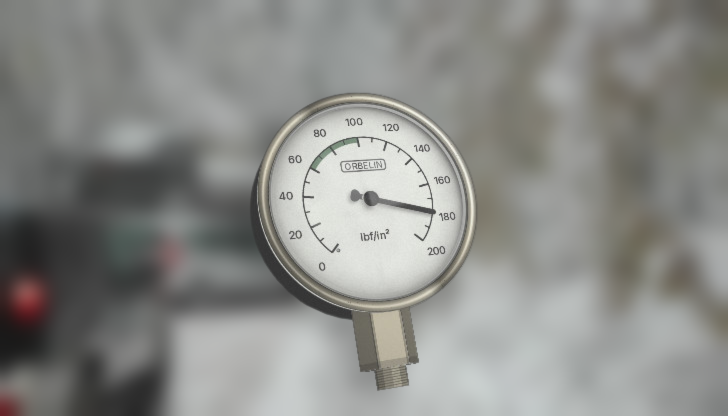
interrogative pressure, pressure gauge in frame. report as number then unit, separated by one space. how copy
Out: 180 psi
